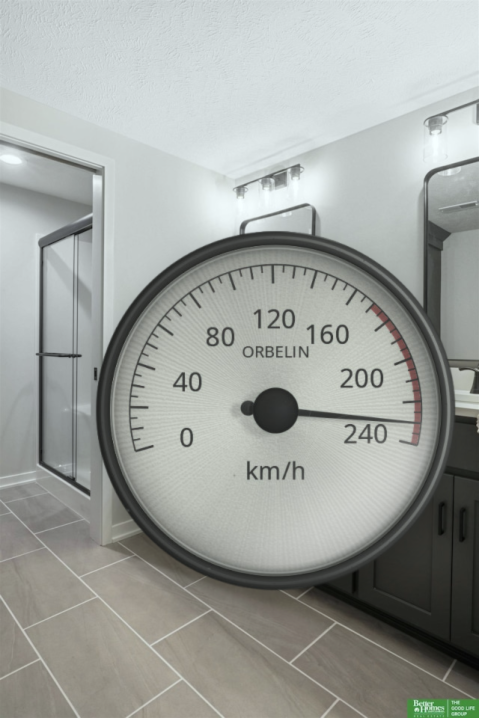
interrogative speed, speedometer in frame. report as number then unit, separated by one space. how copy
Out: 230 km/h
